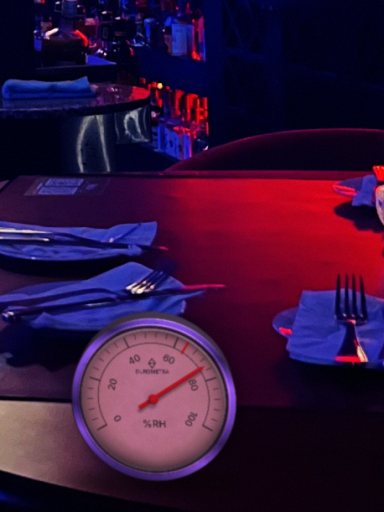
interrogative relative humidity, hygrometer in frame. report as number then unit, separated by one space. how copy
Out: 74 %
